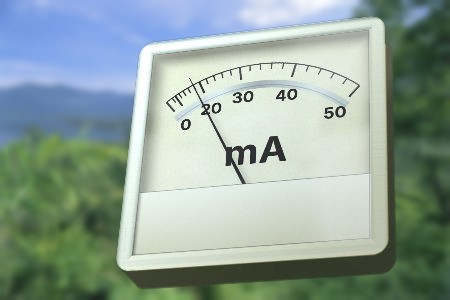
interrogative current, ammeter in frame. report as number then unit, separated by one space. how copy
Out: 18 mA
